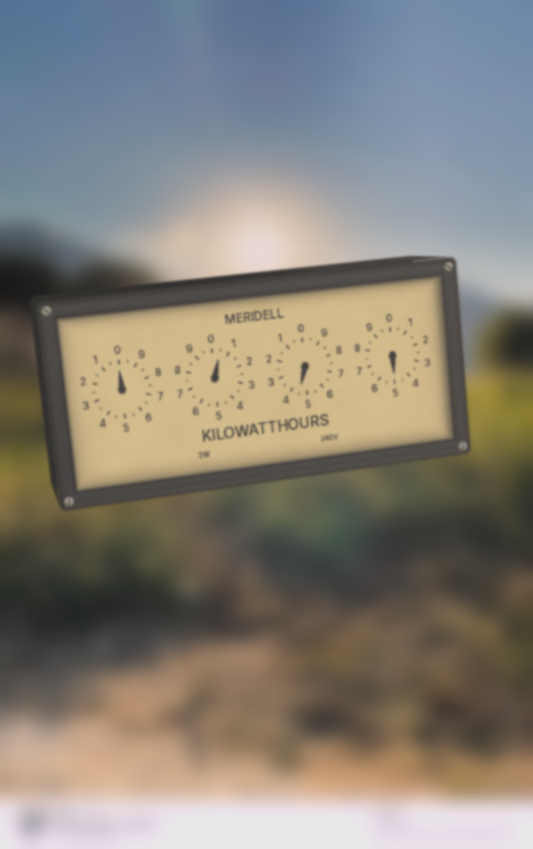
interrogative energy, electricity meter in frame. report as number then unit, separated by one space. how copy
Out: 45 kWh
